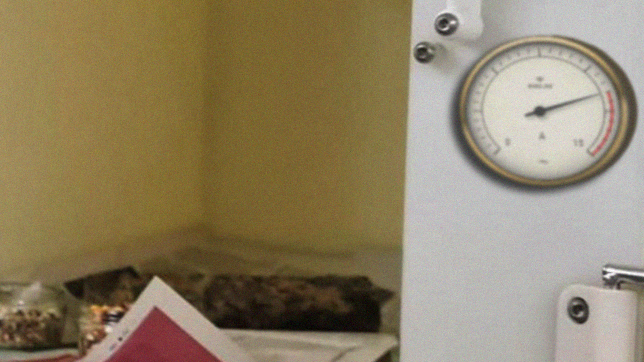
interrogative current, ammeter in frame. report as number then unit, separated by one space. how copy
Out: 11.5 A
